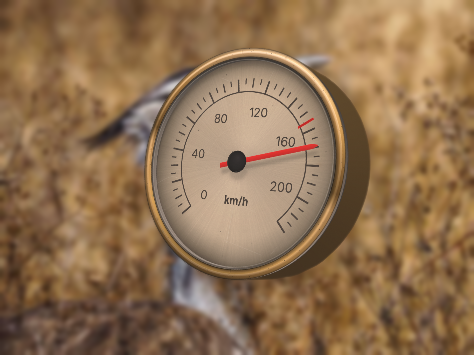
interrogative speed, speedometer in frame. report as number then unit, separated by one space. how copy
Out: 170 km/h
